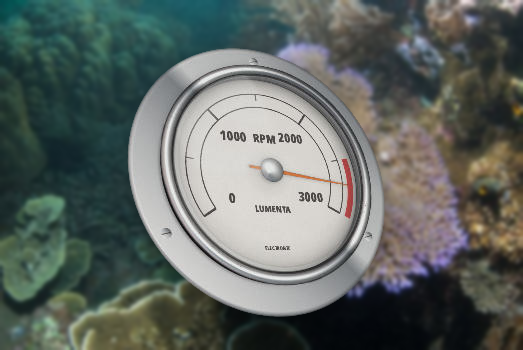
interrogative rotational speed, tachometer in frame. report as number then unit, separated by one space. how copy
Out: 2750 rpm
